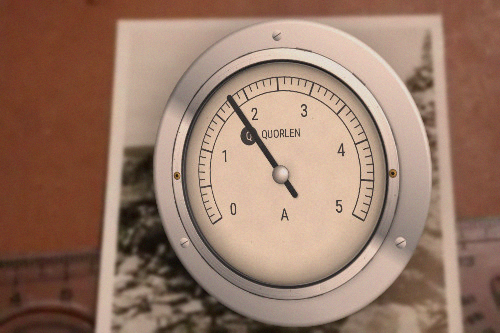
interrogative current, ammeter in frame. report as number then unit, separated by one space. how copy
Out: 1.8 A
